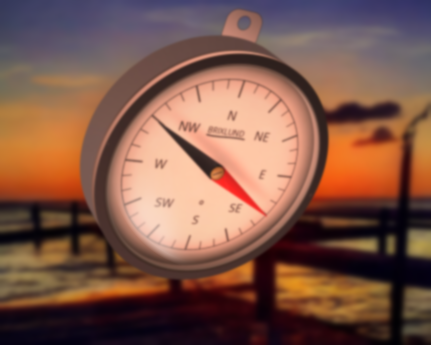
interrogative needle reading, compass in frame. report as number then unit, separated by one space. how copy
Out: 120 °
